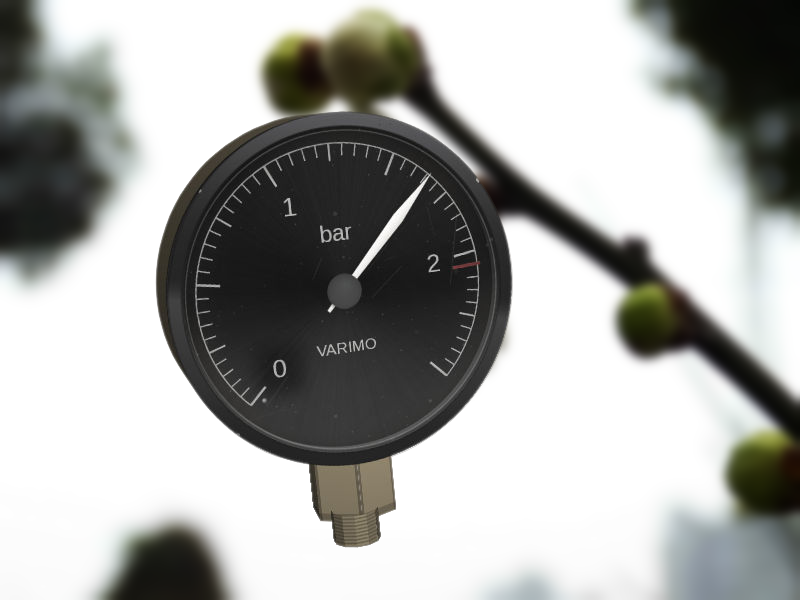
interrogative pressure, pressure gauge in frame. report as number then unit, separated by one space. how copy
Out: 1.65 bar
